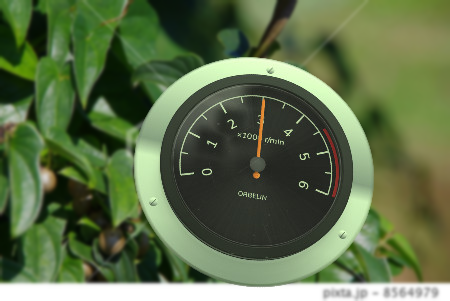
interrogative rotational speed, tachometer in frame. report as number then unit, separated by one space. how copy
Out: 3000 rpm
